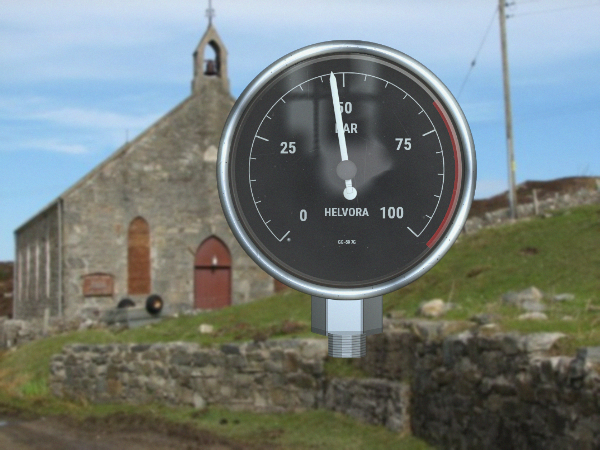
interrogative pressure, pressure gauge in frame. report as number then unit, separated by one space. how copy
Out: 47.5 bar
